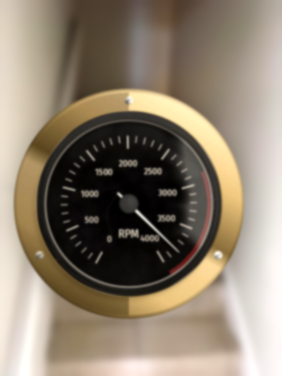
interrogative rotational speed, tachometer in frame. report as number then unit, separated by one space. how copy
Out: 3800 rpm
